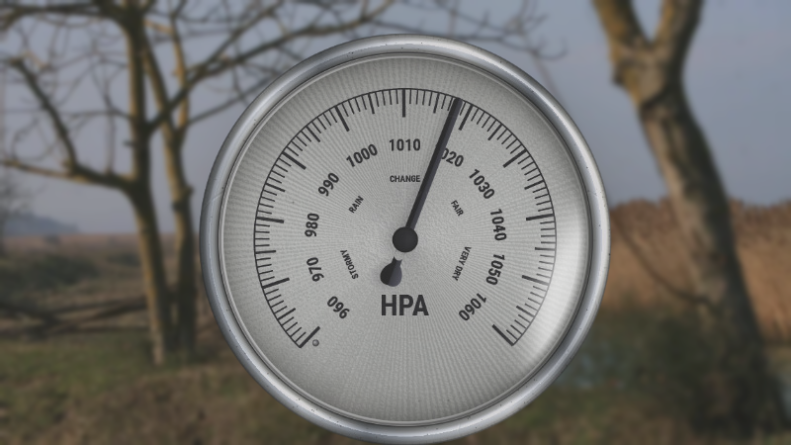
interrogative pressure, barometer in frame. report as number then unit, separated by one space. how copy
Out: 1018 hPa
